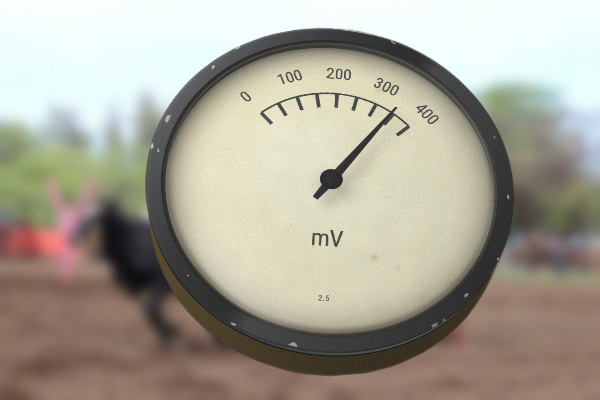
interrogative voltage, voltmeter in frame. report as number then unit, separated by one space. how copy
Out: 350 mV
